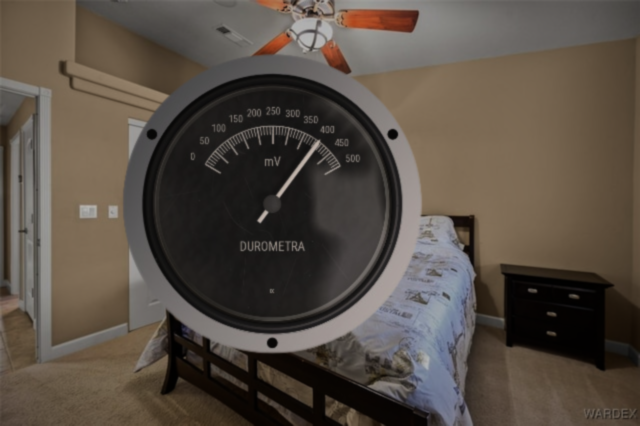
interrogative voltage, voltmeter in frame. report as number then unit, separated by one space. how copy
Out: 400 mV
